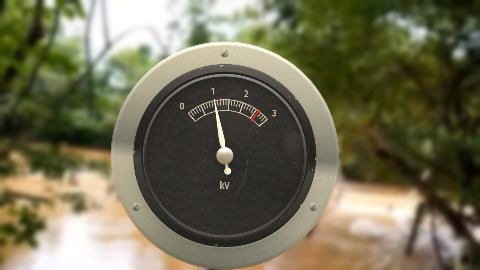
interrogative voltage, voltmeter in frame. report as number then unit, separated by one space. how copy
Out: 1 kV
